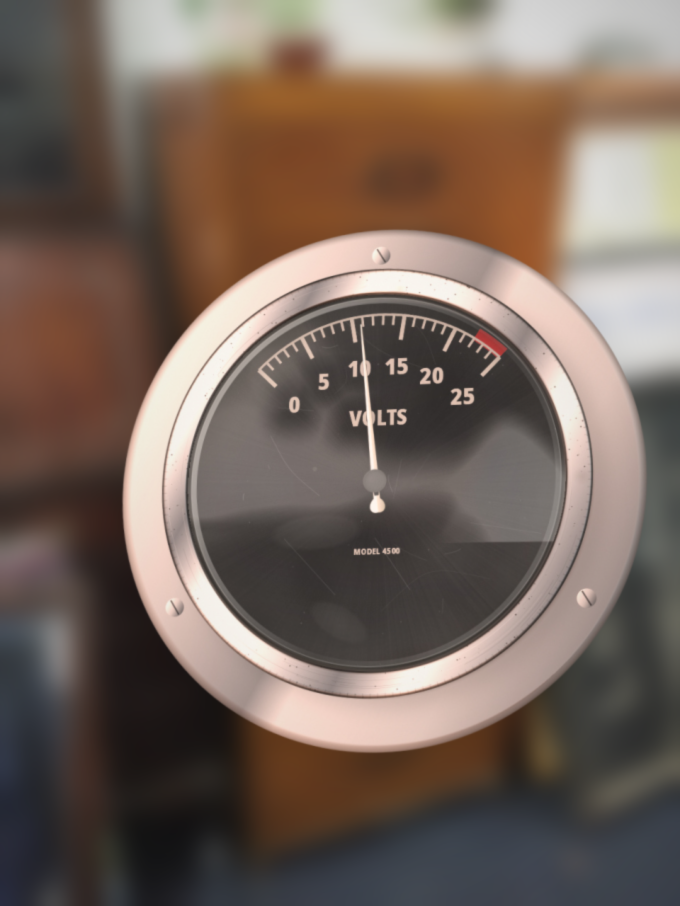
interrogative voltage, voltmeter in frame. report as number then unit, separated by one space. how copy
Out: 11 V
